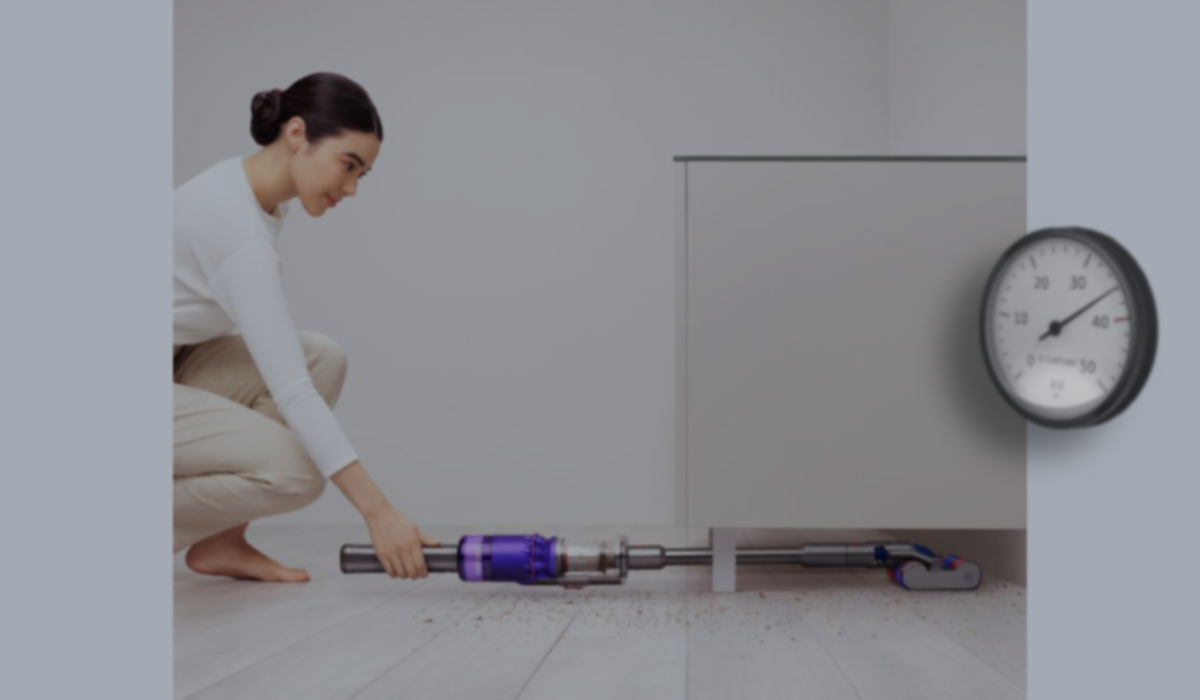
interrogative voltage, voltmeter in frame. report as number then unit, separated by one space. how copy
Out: 36 kV
